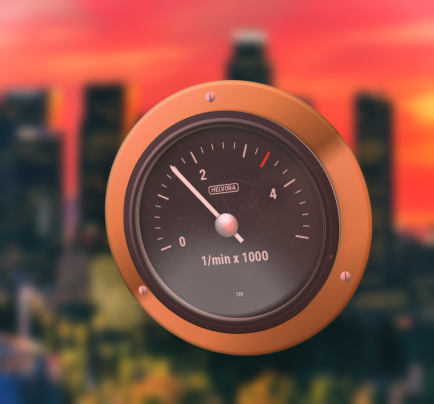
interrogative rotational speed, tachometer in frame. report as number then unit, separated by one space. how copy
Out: 1600 rpm
